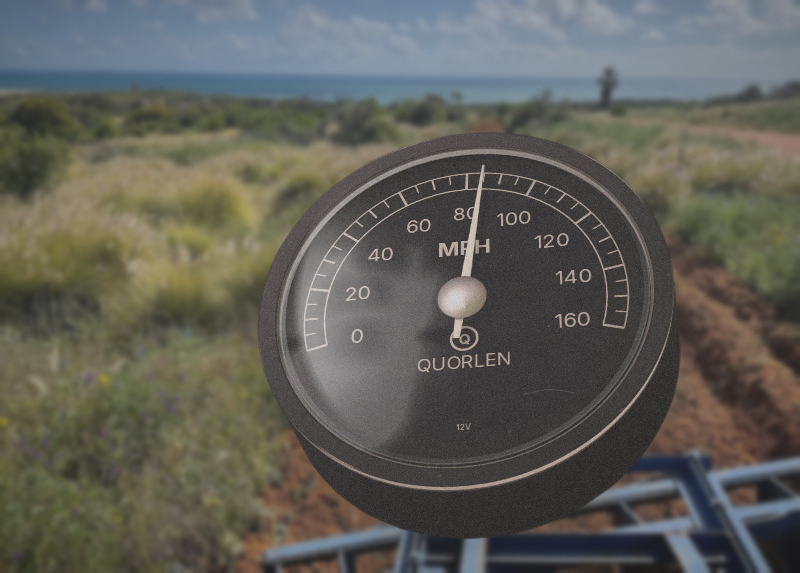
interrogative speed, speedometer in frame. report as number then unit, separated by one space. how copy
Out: 85 mph
